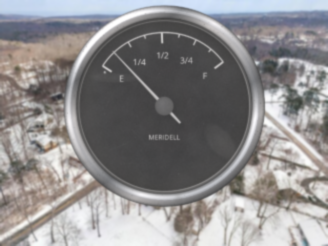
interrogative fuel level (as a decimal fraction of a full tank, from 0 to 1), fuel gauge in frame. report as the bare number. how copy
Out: 0.125
